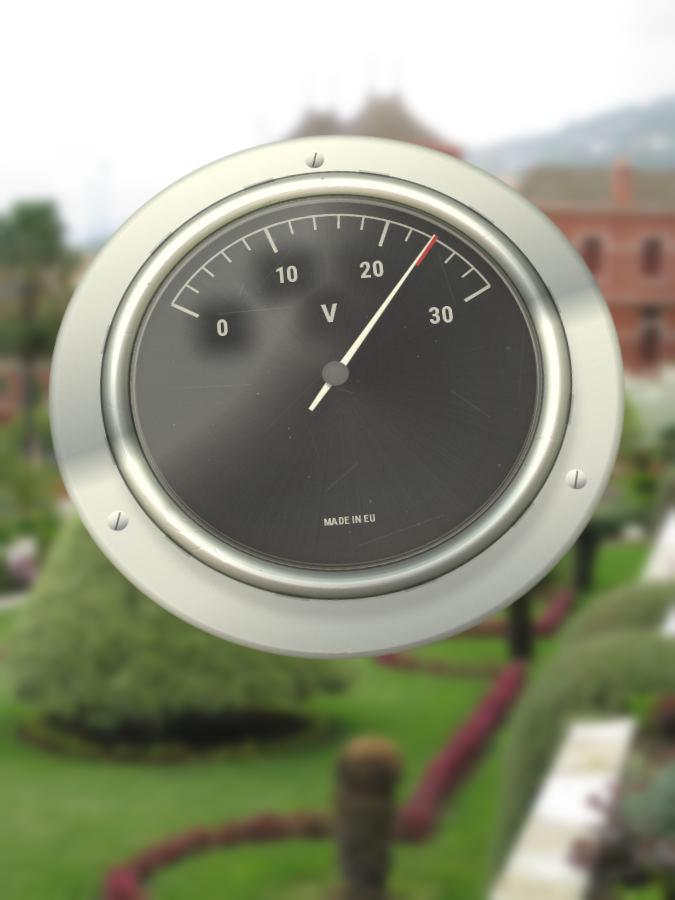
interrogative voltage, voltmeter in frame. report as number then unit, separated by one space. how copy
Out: 24 V
